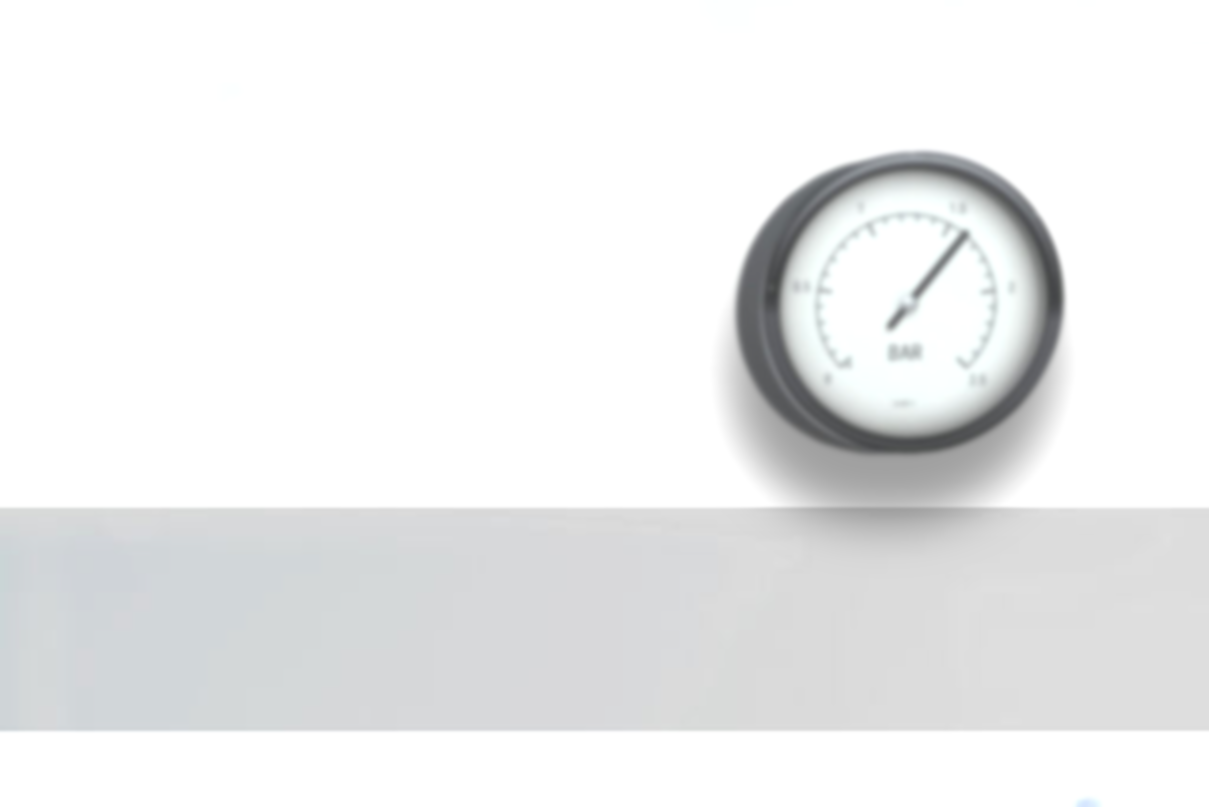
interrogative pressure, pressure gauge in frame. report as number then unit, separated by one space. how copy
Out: 1.6 bar
